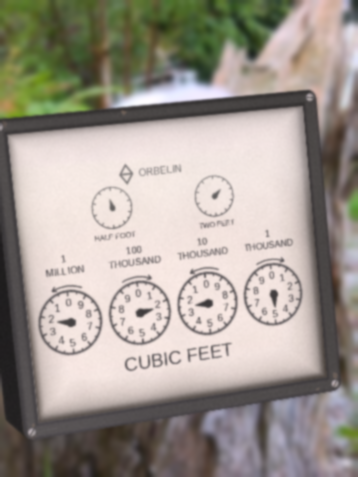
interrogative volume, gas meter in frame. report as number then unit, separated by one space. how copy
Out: 222500 ft³
